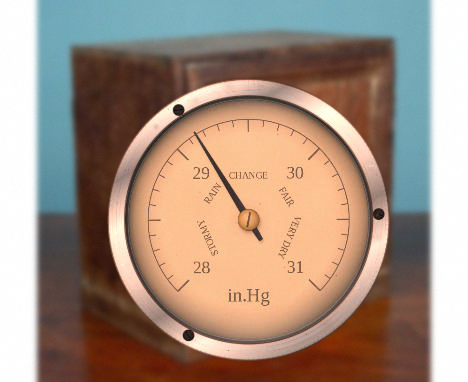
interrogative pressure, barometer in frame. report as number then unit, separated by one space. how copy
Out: 29.15 inHg
